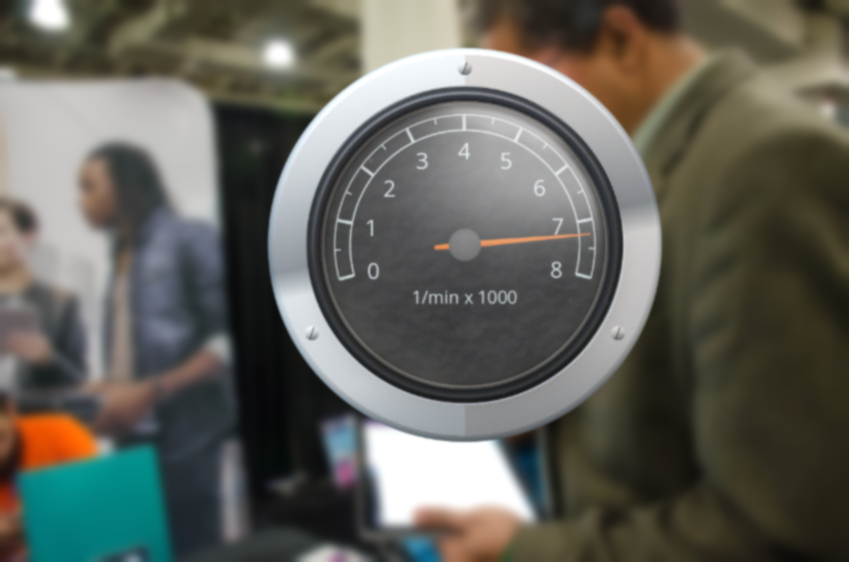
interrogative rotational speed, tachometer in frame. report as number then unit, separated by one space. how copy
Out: 7250 rpm
